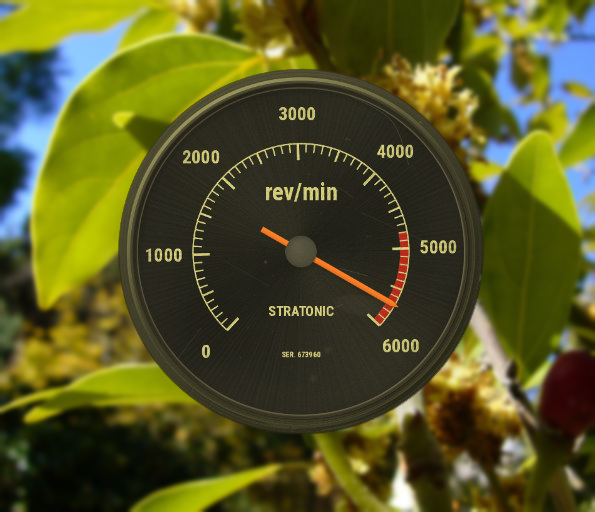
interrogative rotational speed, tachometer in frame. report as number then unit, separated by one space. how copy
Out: 5700 rpm
